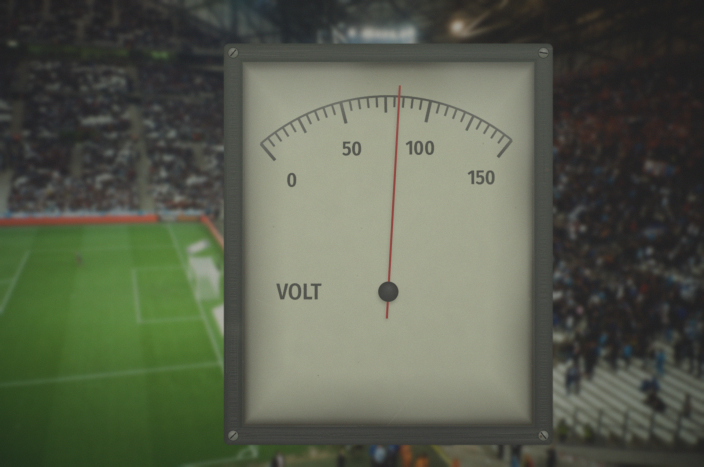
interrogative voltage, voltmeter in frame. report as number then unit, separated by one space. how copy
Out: 82.5 V
